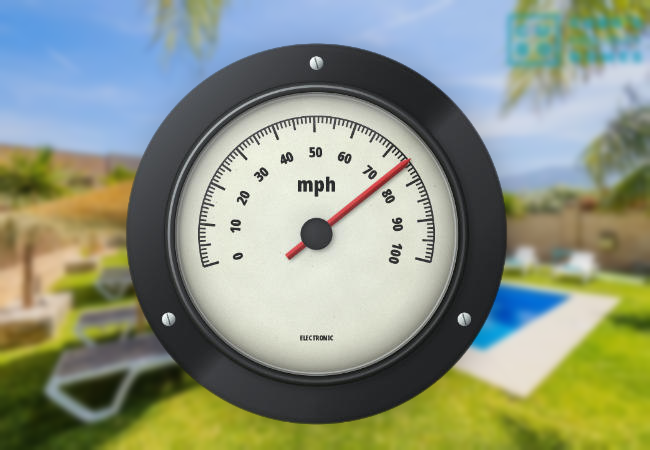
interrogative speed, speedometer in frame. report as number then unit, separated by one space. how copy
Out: 75 mph
